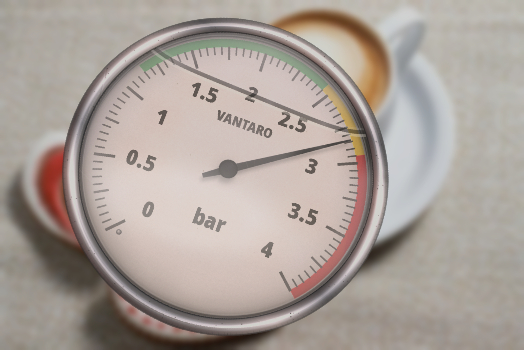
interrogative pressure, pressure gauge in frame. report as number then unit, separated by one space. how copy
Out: 2.85 bar
